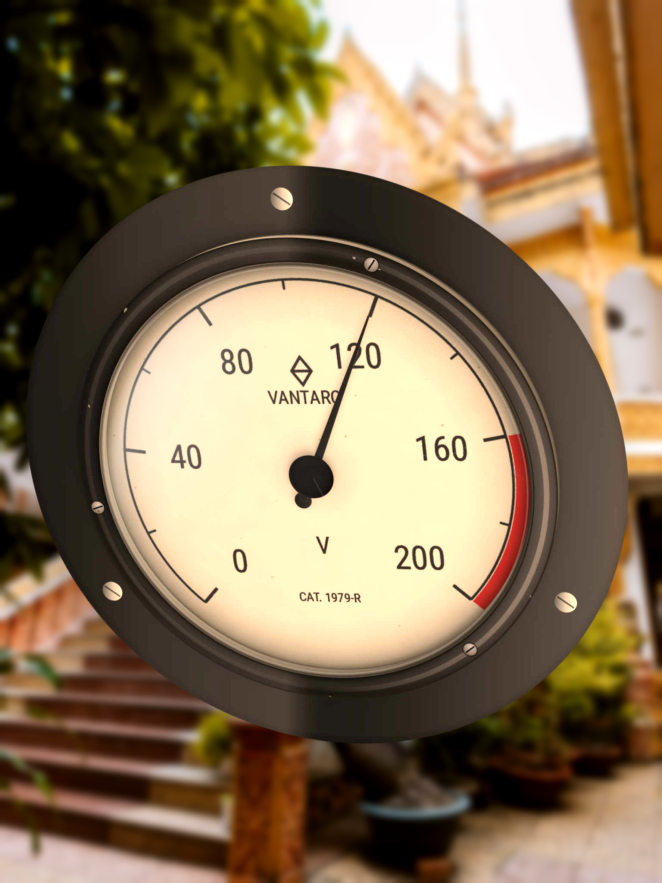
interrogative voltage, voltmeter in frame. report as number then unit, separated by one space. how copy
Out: 120 V
